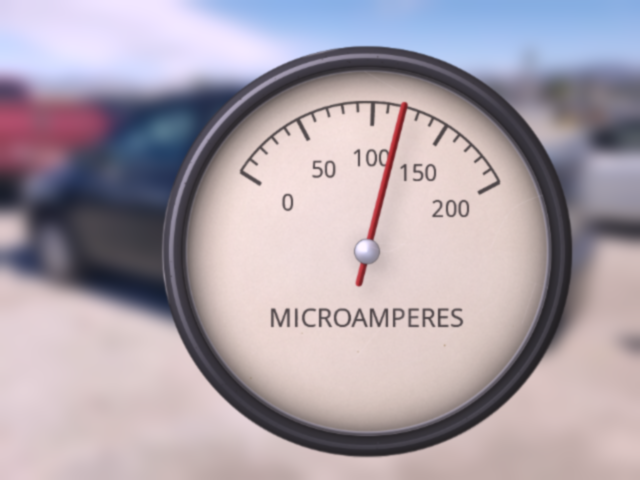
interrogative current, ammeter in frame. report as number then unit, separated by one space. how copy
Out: 120 µA
